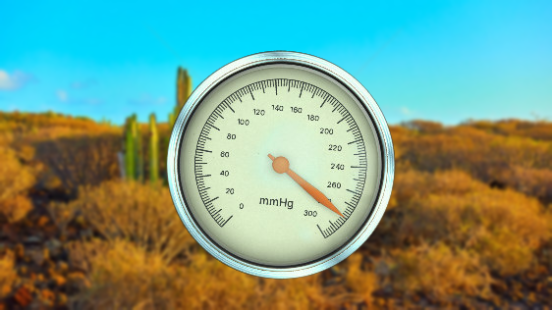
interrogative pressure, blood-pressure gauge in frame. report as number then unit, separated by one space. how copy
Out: 280 mmHg
